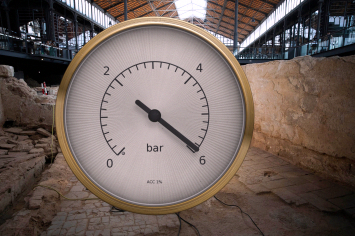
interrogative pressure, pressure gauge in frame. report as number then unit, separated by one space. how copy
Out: 5.9 bar
